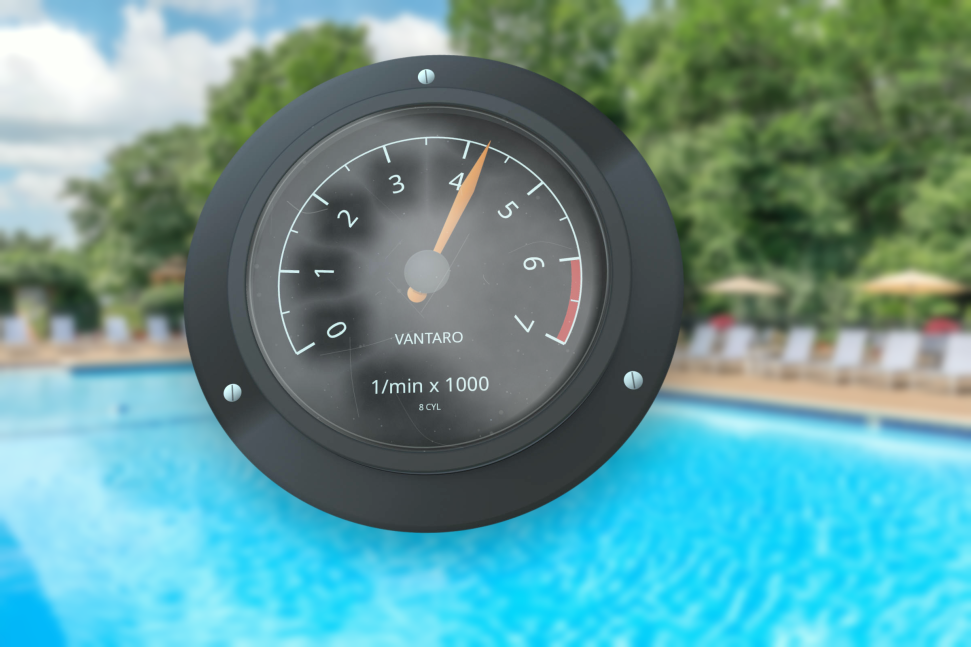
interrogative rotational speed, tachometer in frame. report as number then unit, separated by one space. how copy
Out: 4250 rpm
